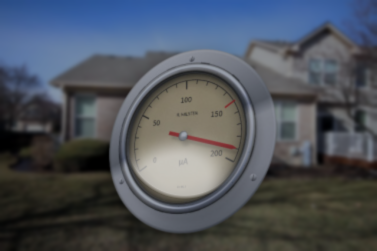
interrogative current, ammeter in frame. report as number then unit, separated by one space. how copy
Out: 190 µA
